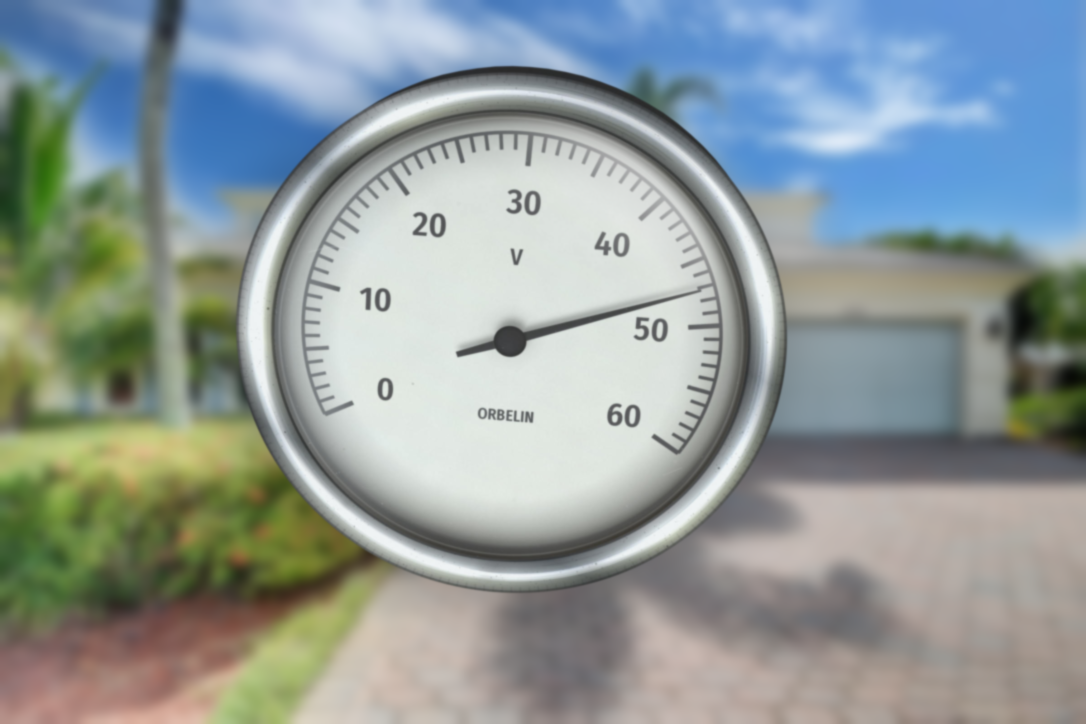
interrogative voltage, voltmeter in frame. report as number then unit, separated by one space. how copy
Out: 47 V
